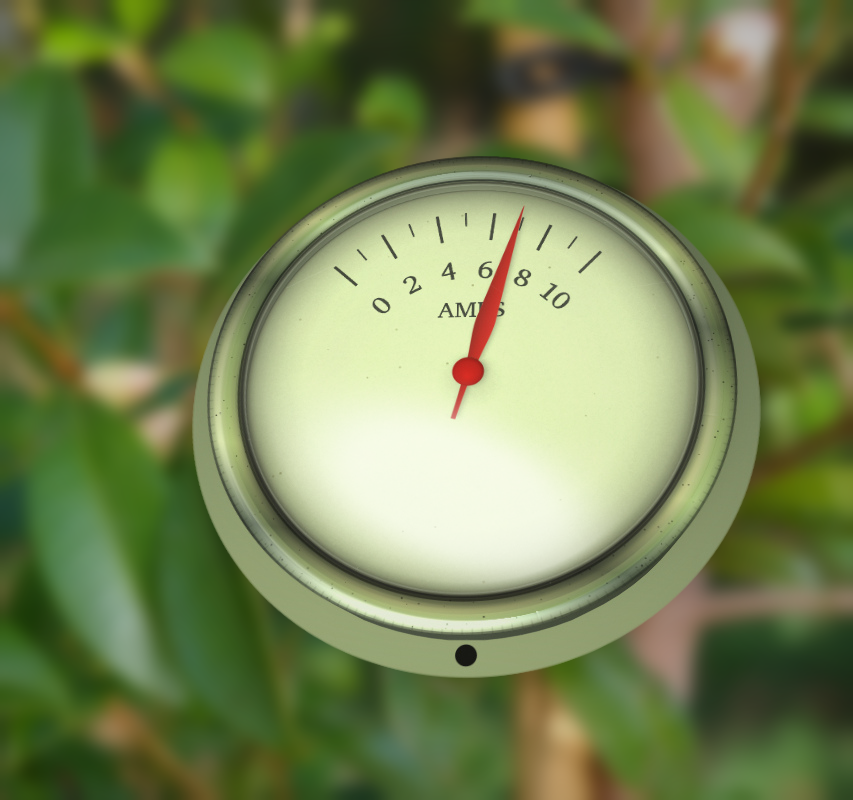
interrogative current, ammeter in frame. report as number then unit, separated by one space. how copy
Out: 7 A
